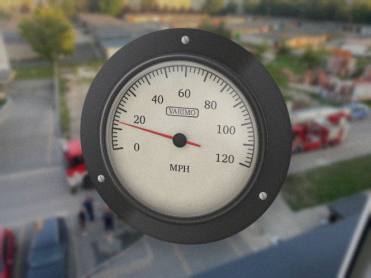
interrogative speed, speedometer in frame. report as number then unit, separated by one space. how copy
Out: 14 mph
